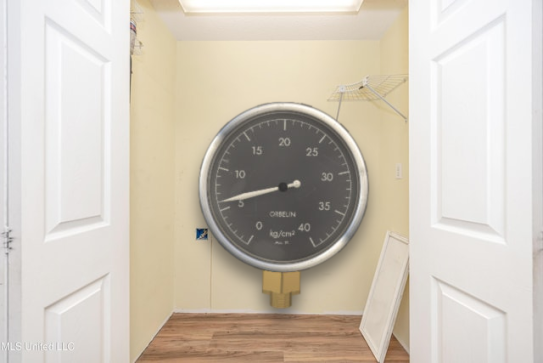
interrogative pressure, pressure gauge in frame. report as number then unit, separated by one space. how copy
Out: 6 kg/cm²
